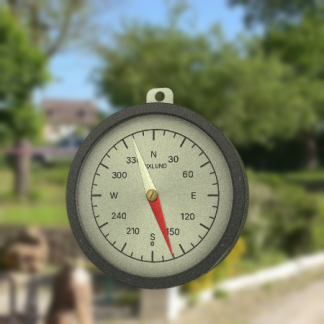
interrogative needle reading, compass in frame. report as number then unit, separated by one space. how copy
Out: 160 °
